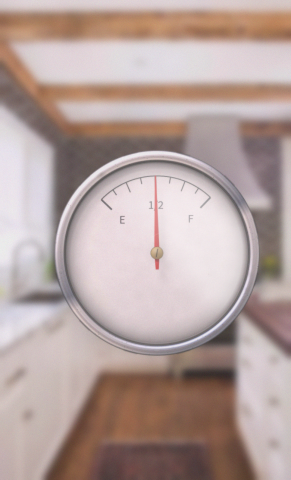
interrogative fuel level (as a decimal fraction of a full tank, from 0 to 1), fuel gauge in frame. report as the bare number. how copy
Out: 0.5
